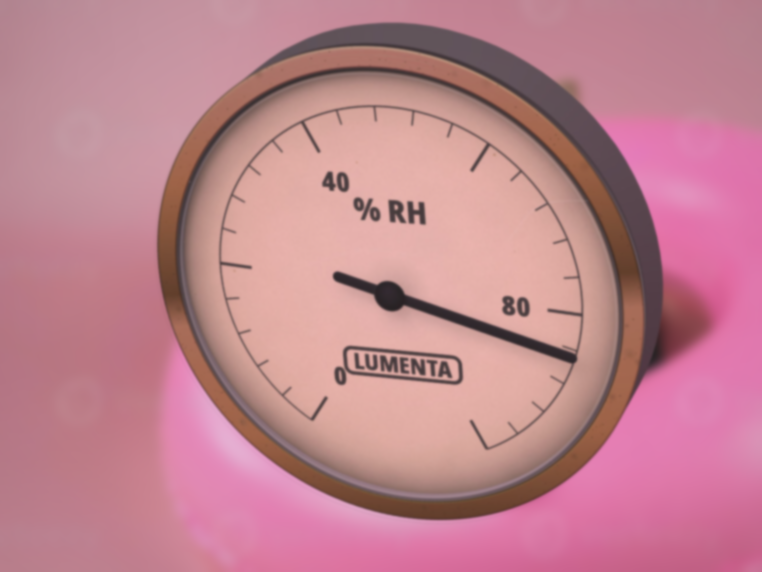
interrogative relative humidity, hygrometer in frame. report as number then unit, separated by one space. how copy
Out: 84 %
